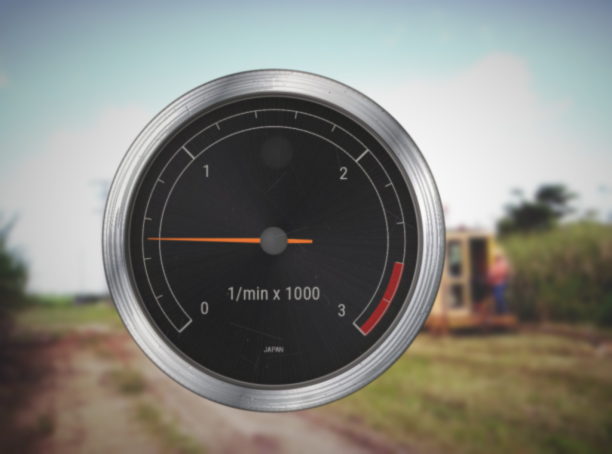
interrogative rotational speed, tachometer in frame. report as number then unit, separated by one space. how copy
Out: 500 rpm
